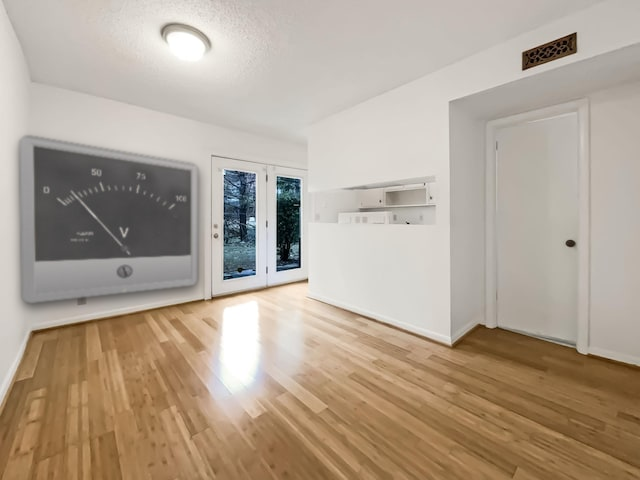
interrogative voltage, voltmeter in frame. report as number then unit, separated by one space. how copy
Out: 25 V
